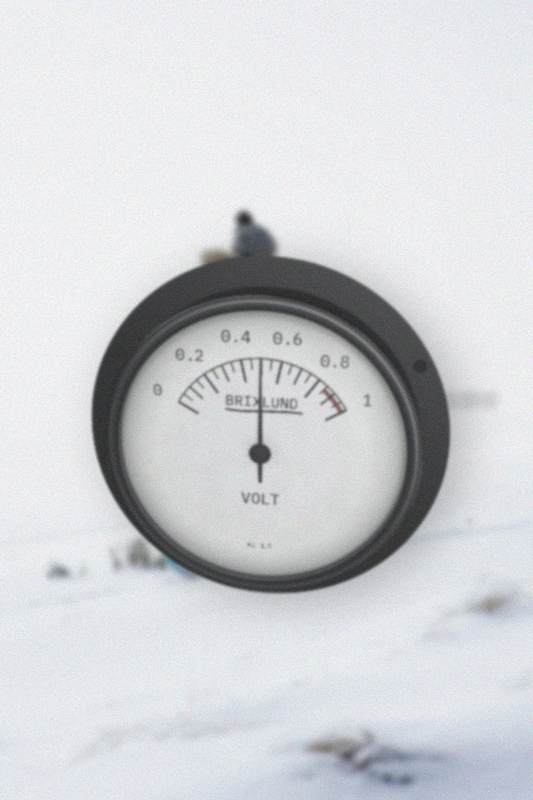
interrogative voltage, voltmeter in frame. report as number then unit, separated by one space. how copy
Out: 0.5 V
